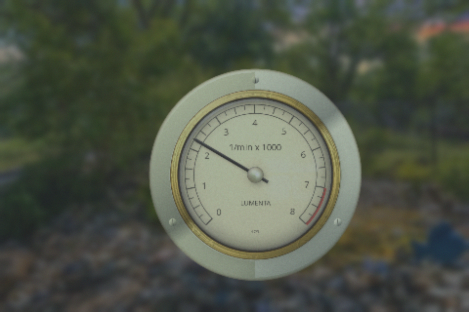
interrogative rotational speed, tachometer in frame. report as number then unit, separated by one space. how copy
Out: 2250 rpm
